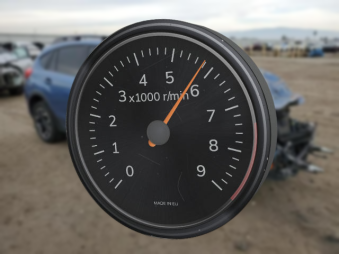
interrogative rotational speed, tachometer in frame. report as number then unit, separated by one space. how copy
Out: 5800 rpm
